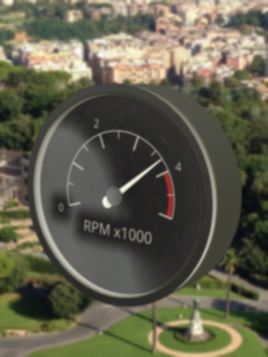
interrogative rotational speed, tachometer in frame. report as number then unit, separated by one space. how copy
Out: 3750 rpm
